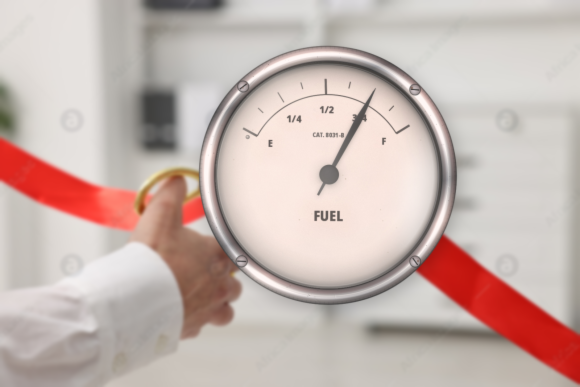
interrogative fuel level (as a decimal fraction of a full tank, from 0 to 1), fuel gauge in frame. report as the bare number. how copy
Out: 0.75
